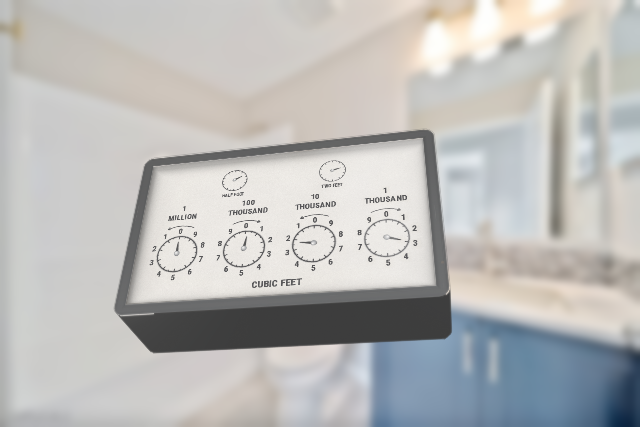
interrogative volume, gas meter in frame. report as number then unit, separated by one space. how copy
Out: 2300 ft³
